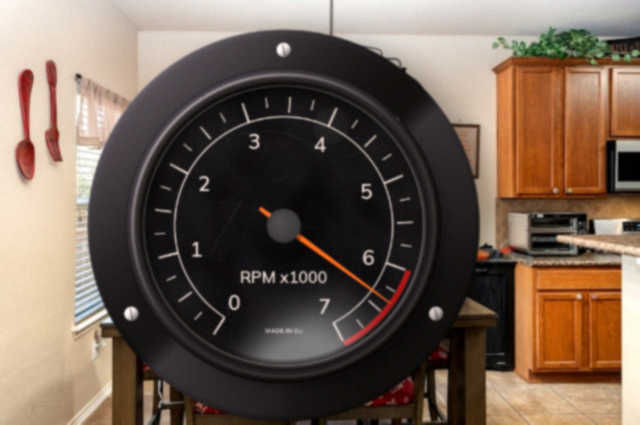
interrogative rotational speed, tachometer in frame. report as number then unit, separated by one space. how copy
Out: 6375 rpm
